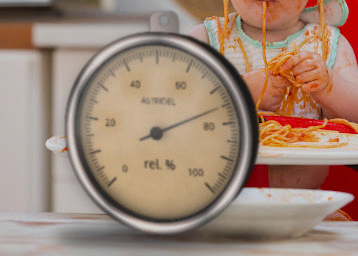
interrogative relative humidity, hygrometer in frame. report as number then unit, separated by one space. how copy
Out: 75 %
